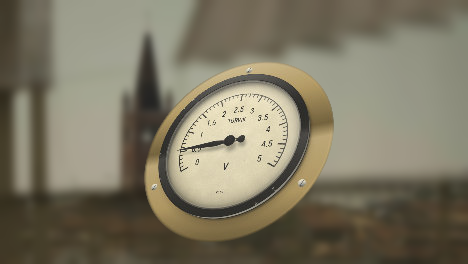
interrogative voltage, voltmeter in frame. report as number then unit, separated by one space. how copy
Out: 0.5 V
